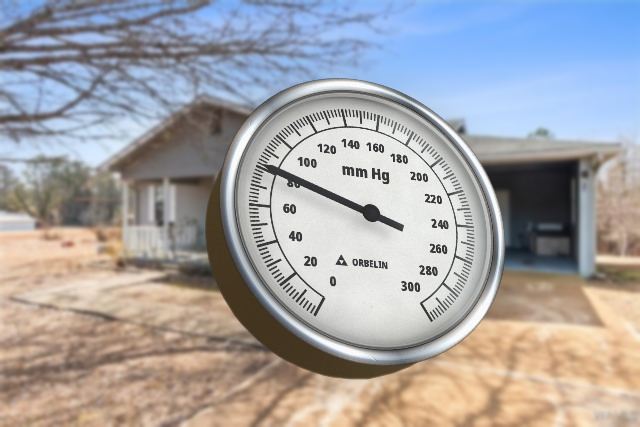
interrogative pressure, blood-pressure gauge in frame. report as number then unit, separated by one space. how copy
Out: 80 mmHg
